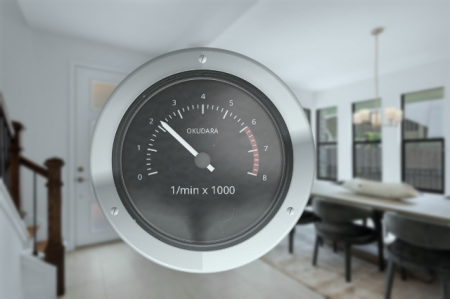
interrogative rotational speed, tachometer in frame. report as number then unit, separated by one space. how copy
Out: 2200 rpm
